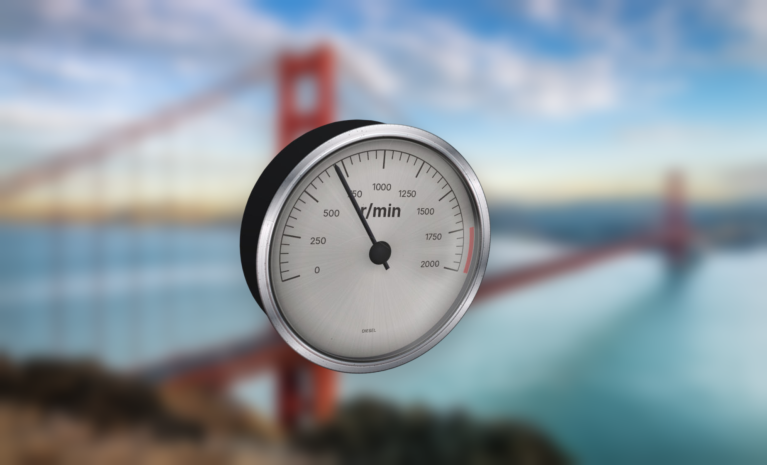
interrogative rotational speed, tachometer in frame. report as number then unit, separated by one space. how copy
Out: 700 rpm
